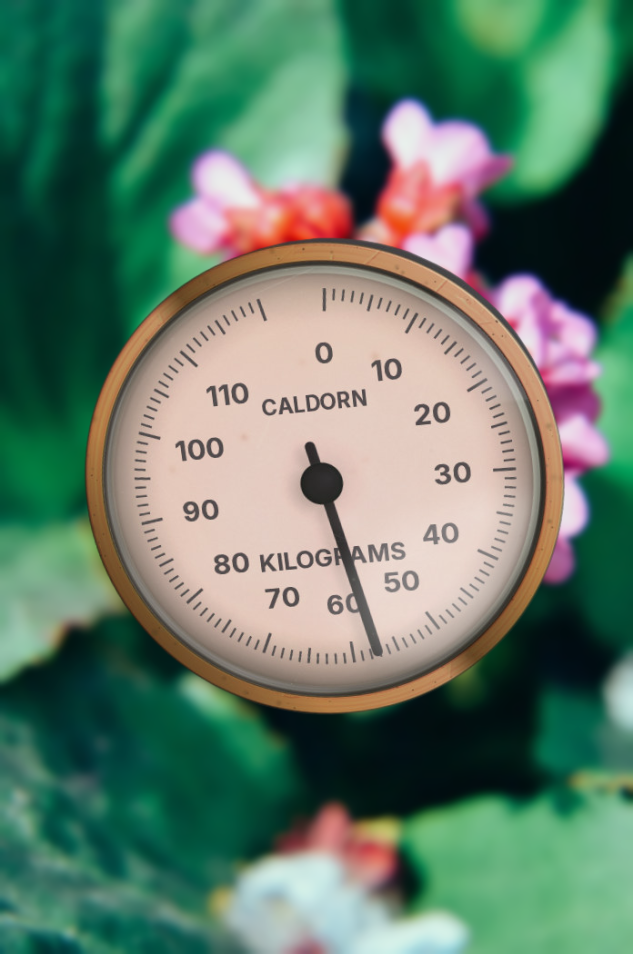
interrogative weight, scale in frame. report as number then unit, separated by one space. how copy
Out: 57 kg
